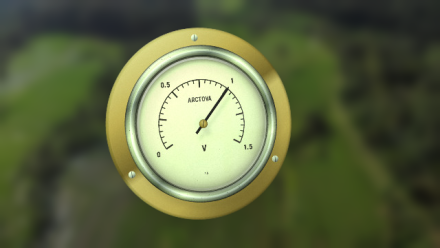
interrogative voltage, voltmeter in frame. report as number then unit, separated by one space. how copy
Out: 1 V
